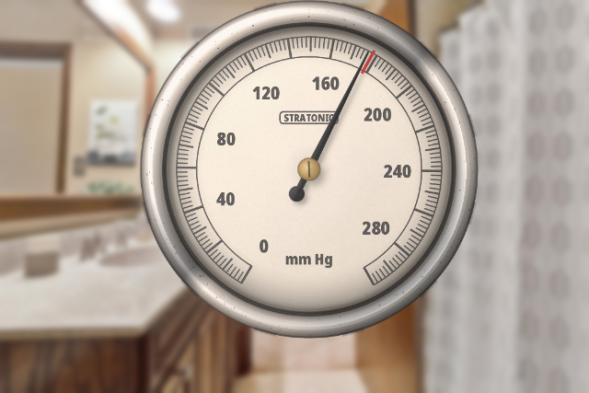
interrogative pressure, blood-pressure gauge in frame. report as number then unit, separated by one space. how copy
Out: 176 mmHg
